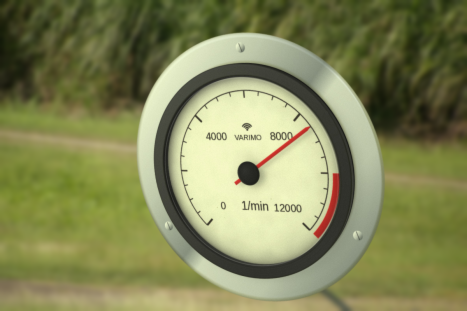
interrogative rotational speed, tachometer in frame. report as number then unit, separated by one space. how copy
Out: 8500 rpm
